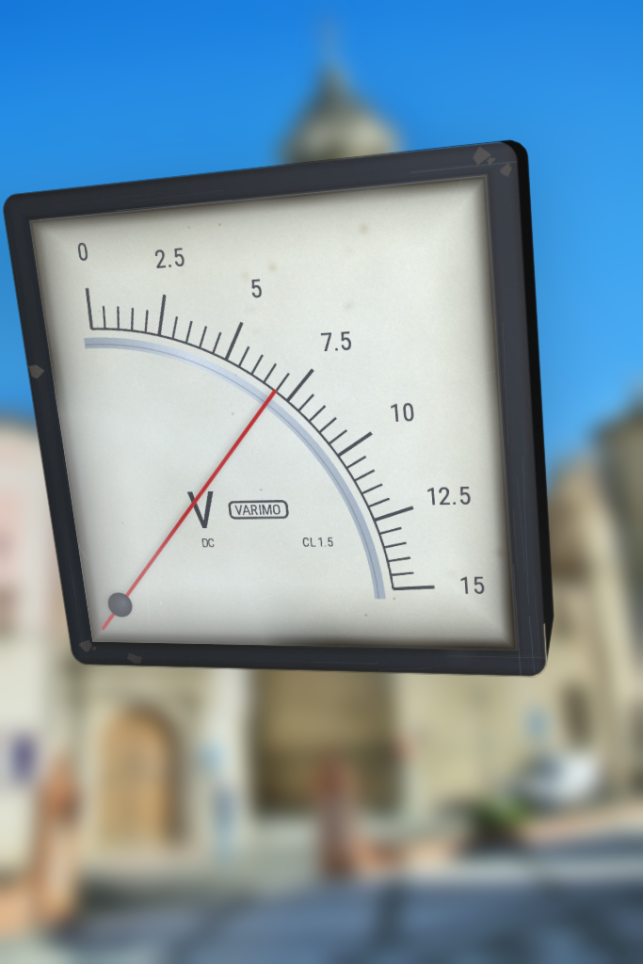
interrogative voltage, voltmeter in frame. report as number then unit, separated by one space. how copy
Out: 7 V
